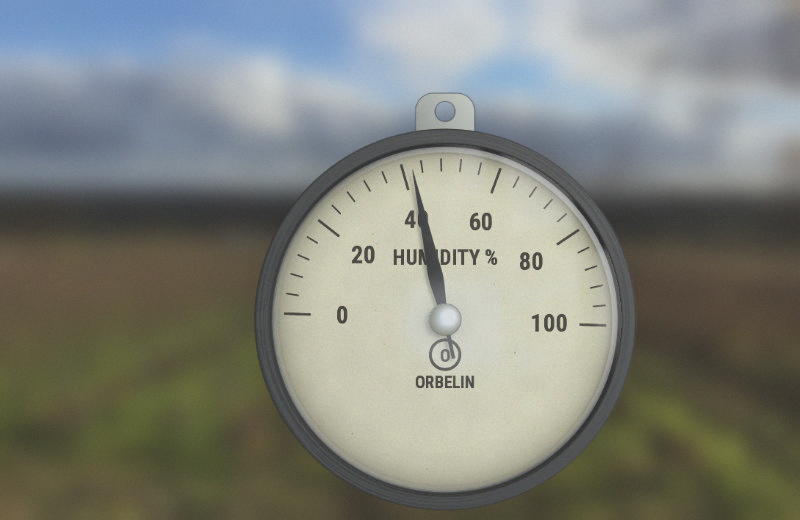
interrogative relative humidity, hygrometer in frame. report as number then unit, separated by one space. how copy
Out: 42 %
